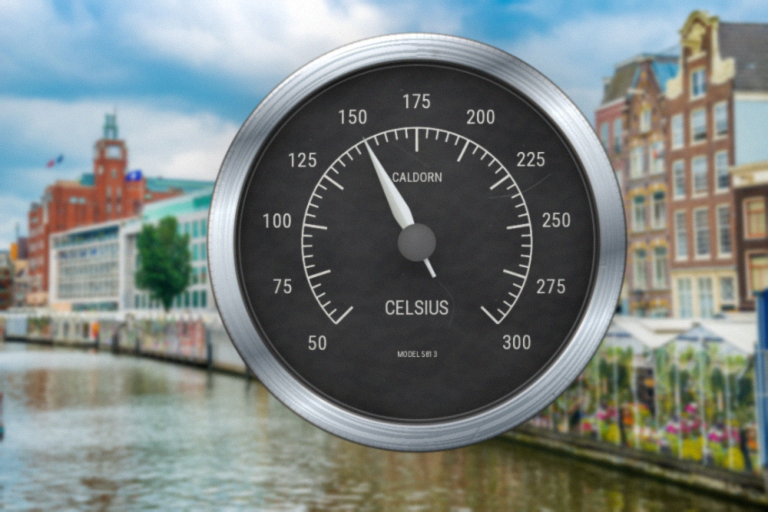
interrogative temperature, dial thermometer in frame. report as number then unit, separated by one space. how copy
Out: 150 °C
